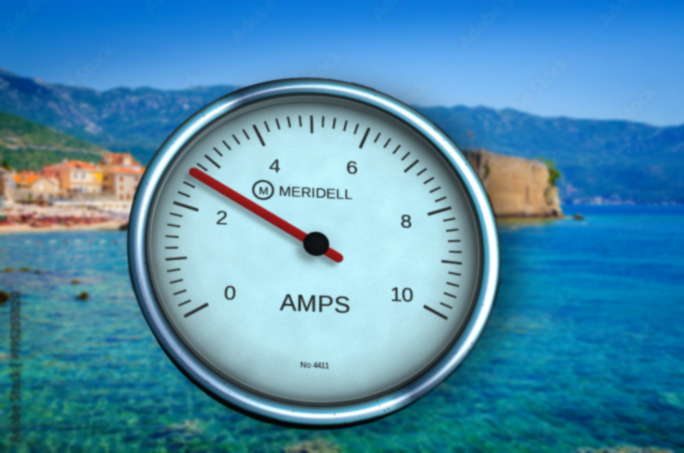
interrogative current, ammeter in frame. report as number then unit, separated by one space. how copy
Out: 2.6 A
